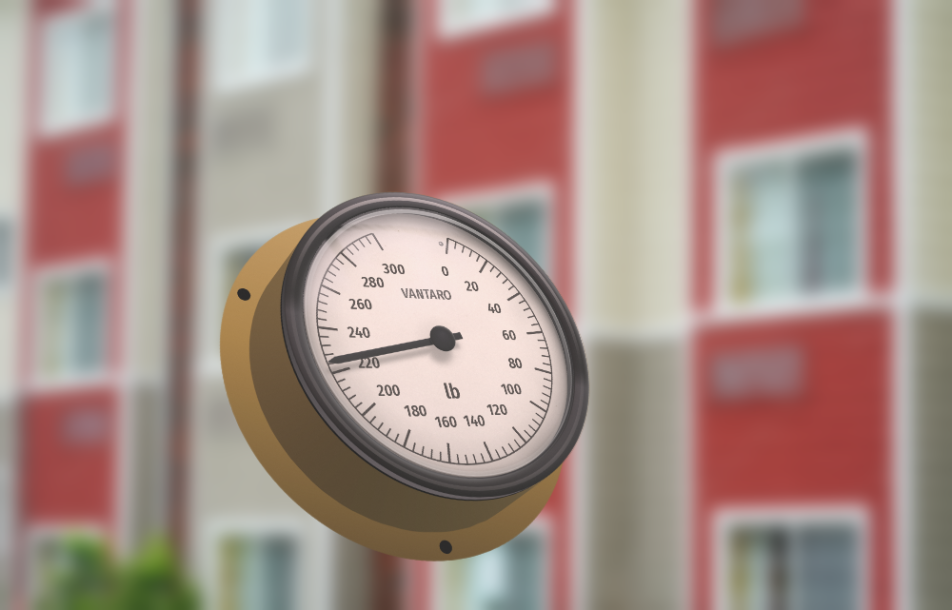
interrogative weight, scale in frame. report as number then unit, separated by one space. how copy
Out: 224 lb
